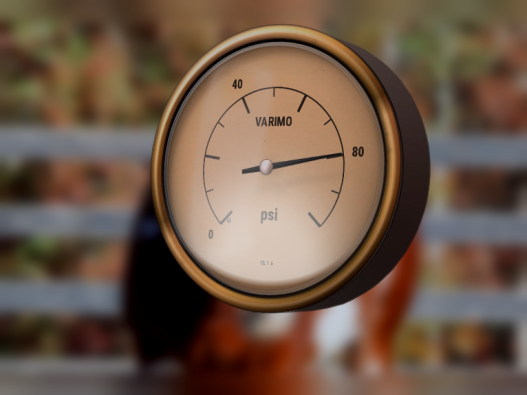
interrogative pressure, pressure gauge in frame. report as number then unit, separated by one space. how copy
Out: 80 psi
